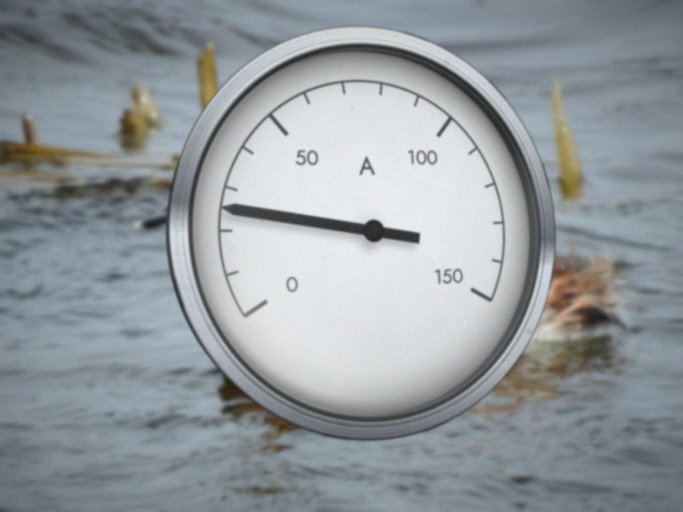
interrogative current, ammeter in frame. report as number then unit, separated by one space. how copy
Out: 25 A
